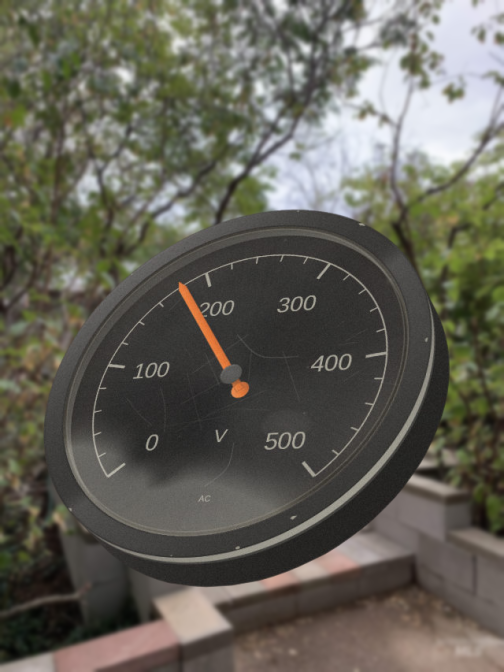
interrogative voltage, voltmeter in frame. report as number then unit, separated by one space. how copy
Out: 180 V
